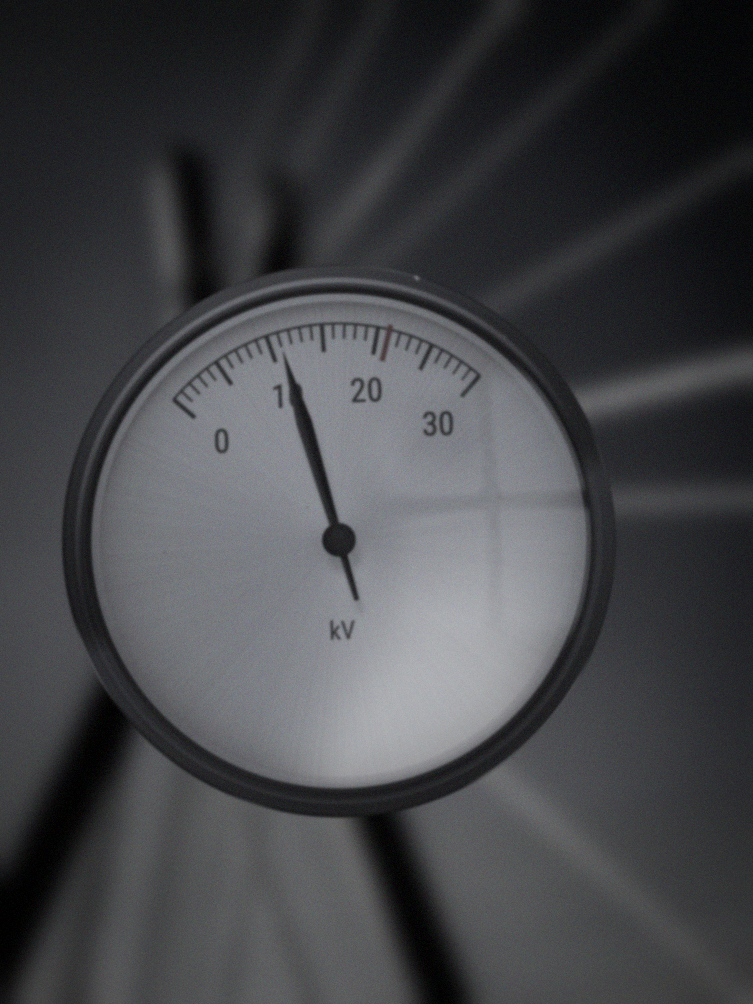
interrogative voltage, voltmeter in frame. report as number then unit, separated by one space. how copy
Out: 11 kV
